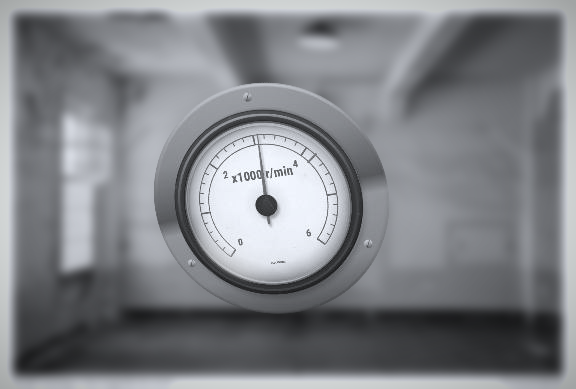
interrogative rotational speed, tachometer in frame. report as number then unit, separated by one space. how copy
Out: 3100 rpm
